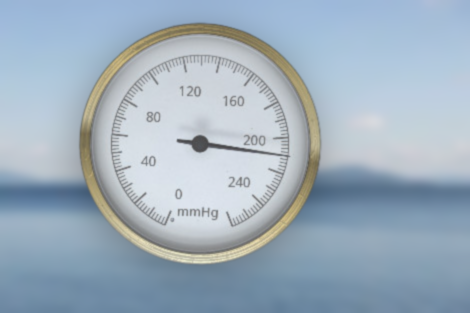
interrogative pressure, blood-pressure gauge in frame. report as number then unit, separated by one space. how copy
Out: 210 mmHg
